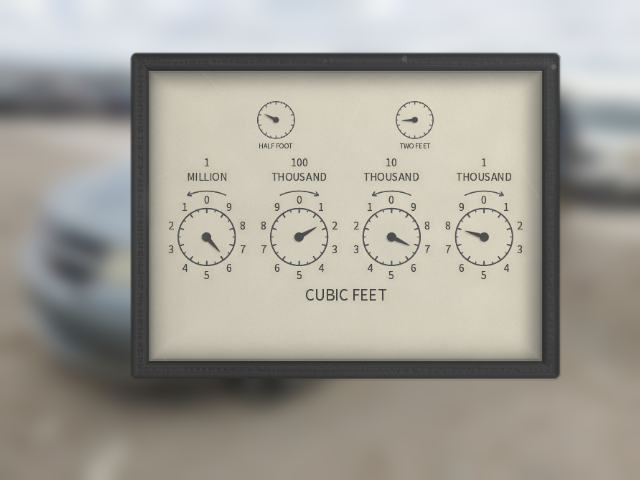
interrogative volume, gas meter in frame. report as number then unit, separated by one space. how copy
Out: 616800 ft³
